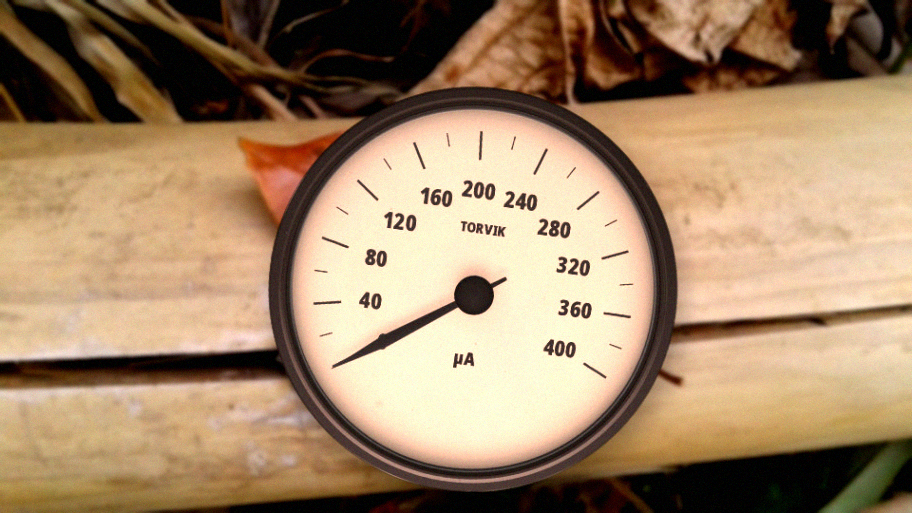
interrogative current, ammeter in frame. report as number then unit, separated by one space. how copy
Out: 0 µA
